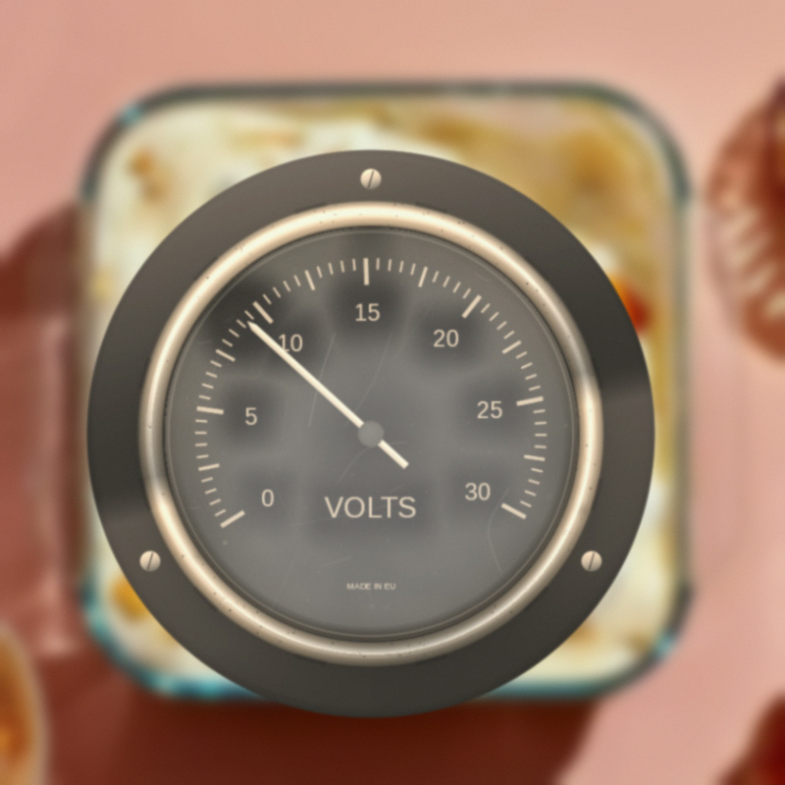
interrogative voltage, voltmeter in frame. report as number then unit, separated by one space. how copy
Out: 9.25 V
